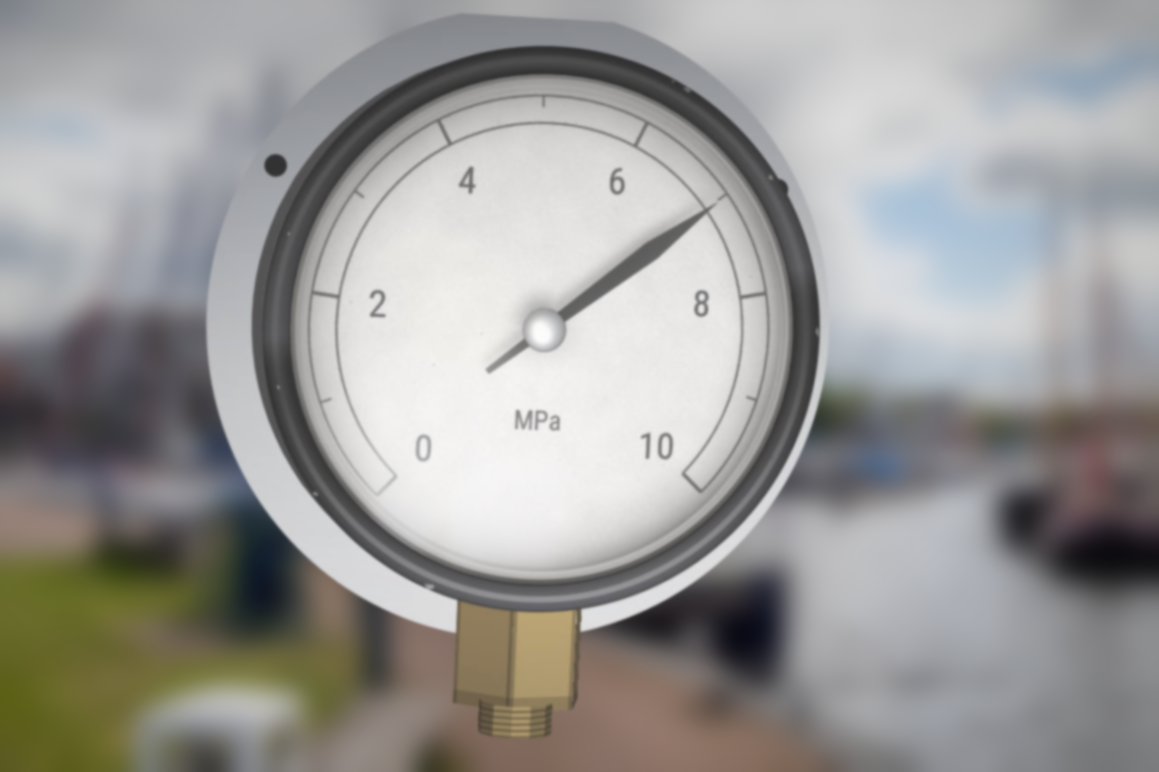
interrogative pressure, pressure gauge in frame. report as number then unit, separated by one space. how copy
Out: 7 MPa
